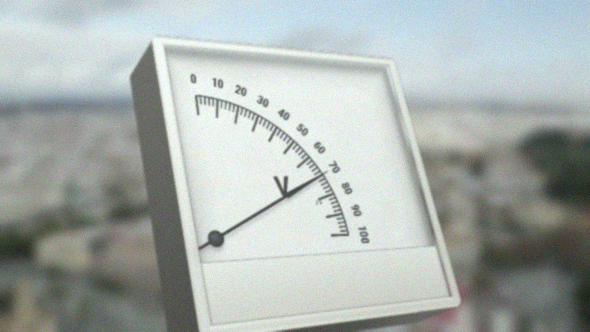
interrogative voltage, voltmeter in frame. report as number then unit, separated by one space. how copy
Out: 70 V
